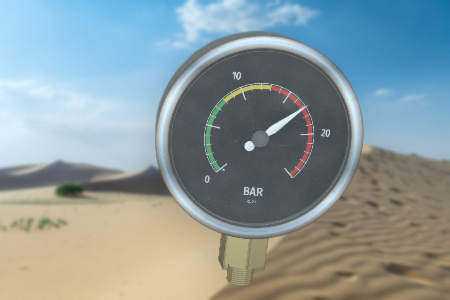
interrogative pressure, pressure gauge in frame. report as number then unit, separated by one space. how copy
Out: 17 bar
